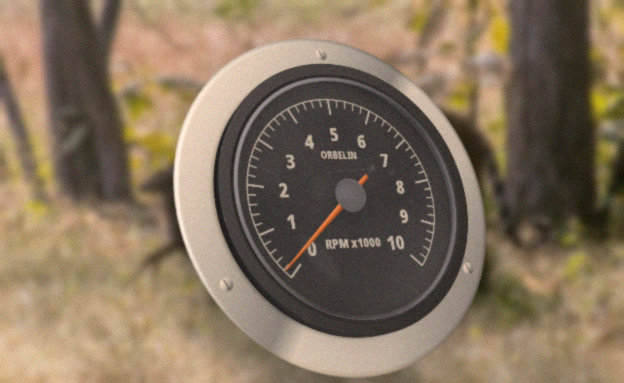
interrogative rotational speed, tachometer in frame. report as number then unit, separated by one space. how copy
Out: 200 rpm
